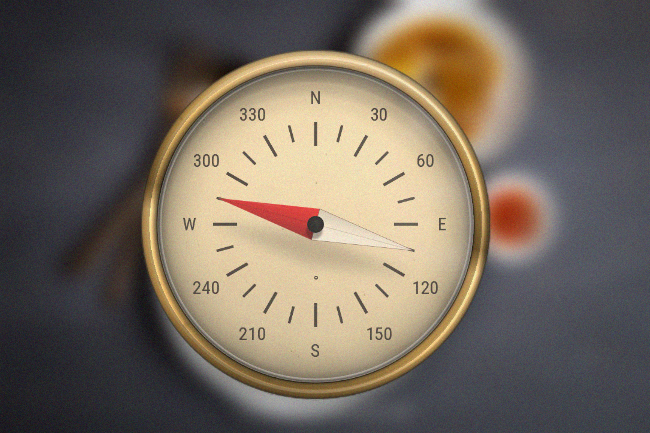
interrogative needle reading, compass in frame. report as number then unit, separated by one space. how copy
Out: 285 °
